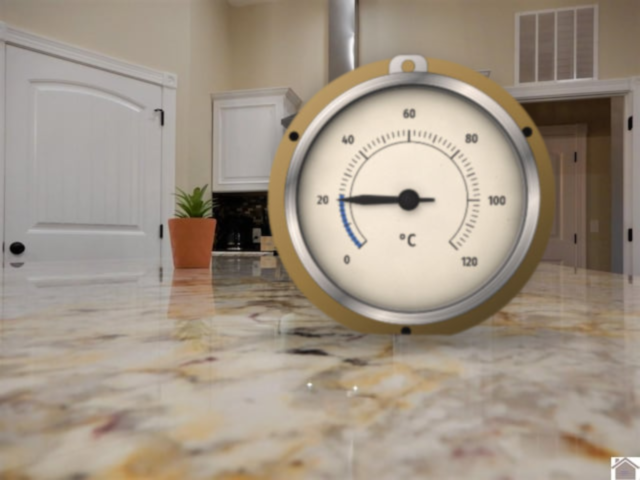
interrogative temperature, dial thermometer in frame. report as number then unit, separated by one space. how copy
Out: 20 °C
